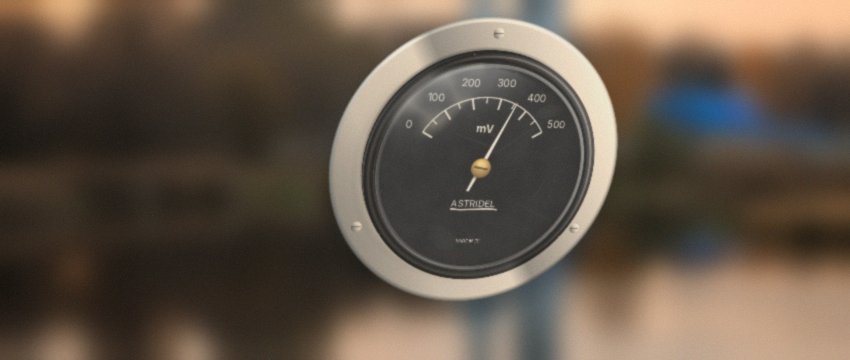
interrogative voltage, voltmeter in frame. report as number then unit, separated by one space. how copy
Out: 350 mV
